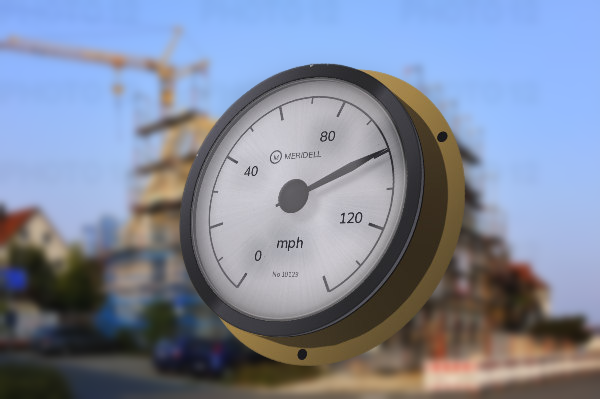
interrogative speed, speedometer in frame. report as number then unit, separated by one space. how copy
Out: 100 mph
